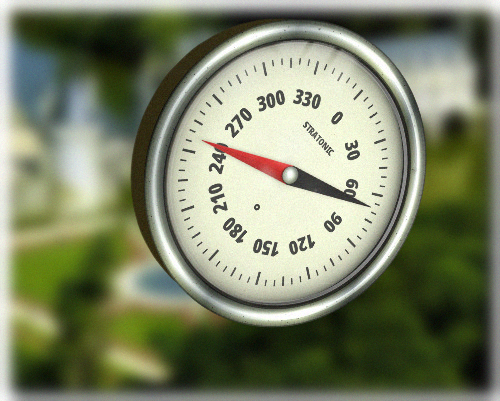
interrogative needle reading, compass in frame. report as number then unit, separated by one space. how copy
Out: 247.5 °
